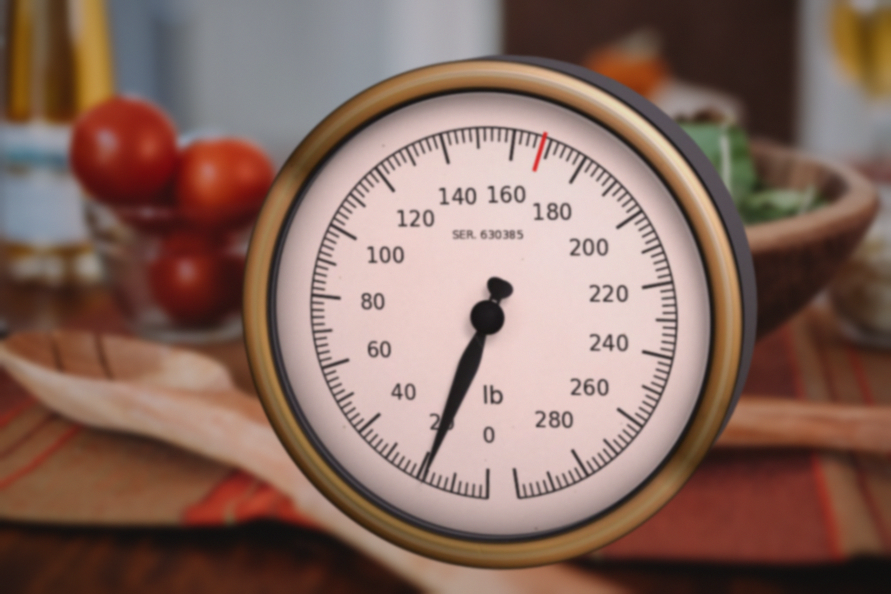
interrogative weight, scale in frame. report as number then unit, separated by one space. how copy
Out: 18 lb
